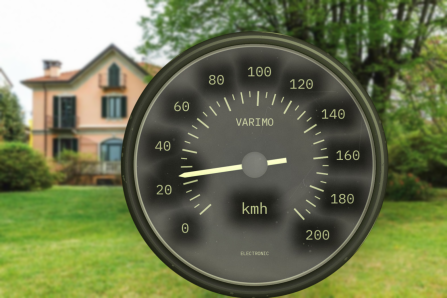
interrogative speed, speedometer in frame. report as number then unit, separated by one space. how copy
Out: 25 km/h
